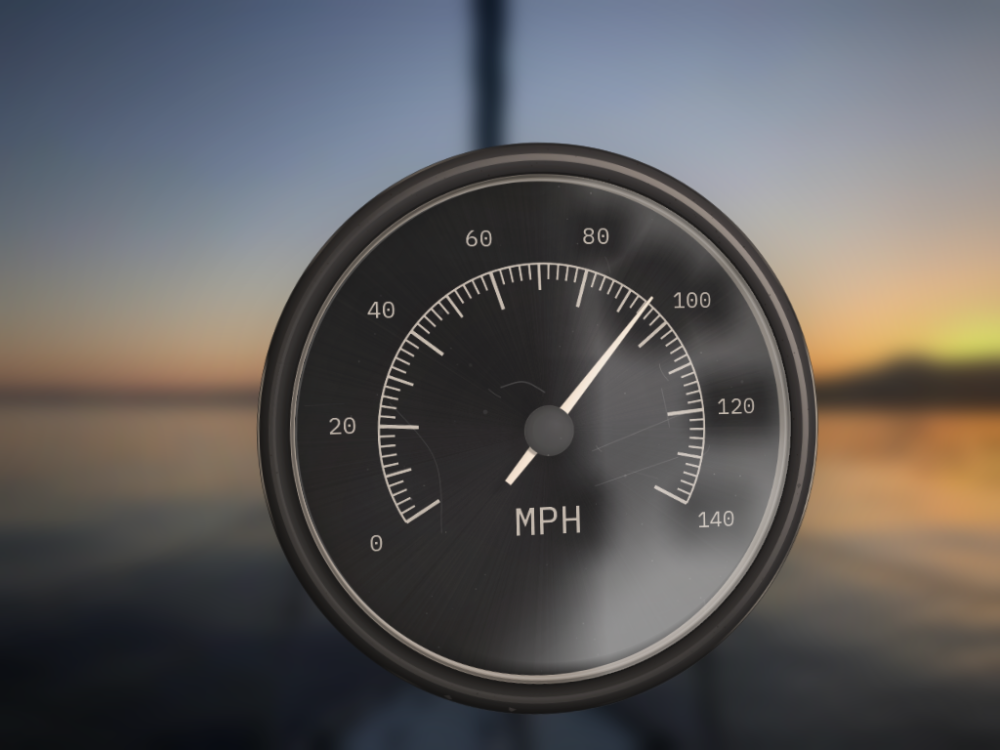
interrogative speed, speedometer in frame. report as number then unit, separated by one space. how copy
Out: 94 mph
